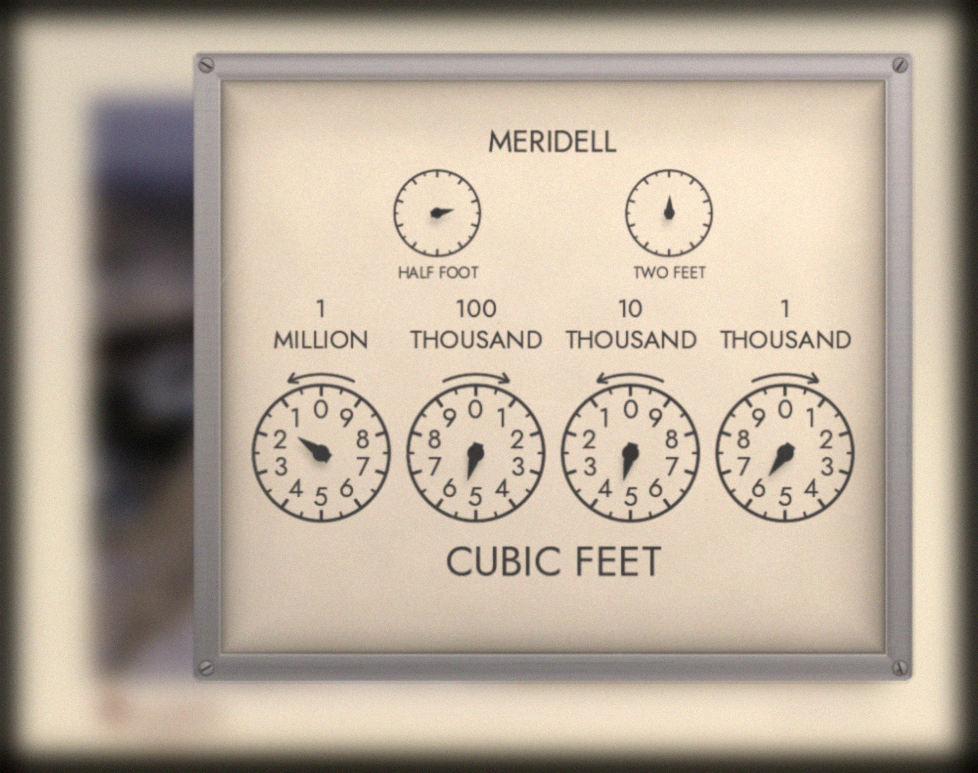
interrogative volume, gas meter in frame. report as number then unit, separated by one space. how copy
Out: 154600 ft³
